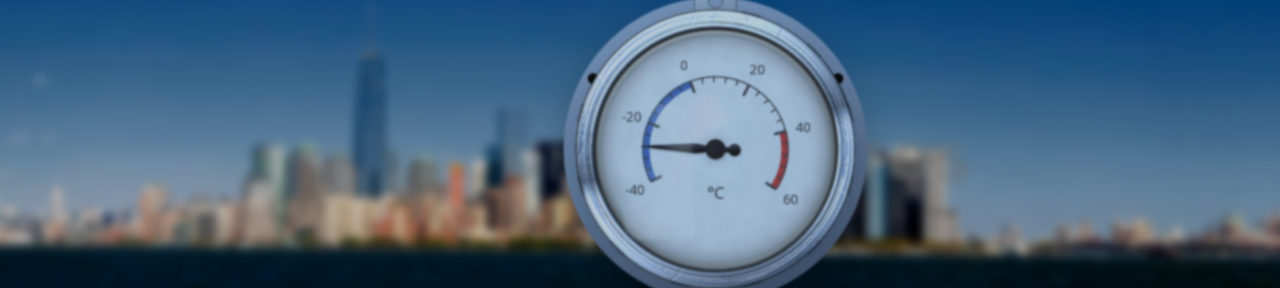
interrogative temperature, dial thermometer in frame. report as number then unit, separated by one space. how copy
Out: -28 °C
